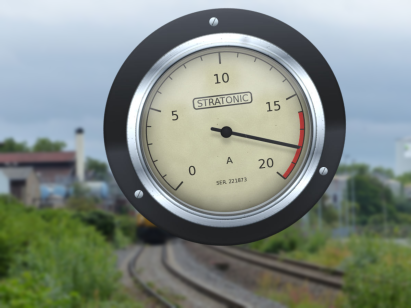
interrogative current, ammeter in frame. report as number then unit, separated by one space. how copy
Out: 18 A
